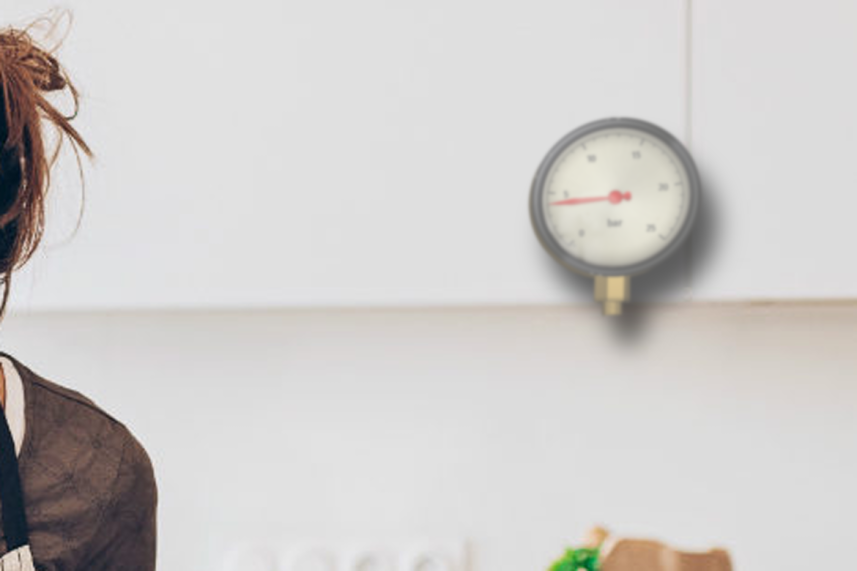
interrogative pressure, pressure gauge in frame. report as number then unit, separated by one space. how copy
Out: 4 bar
